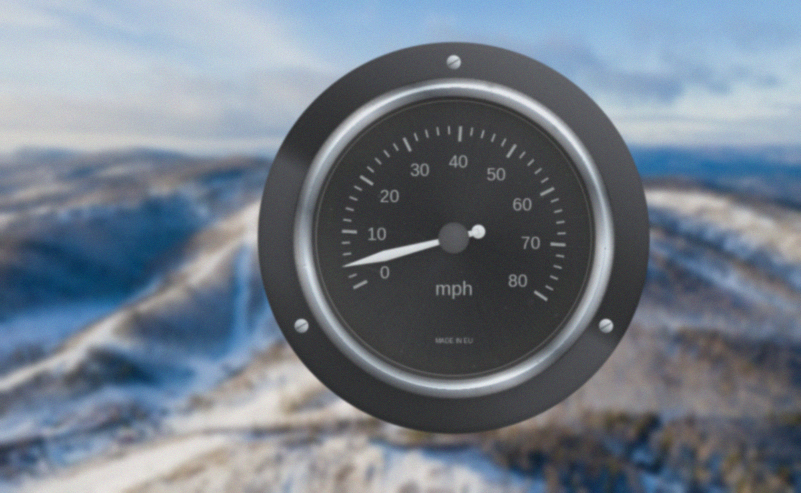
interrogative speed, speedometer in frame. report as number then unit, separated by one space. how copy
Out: 4 mph
